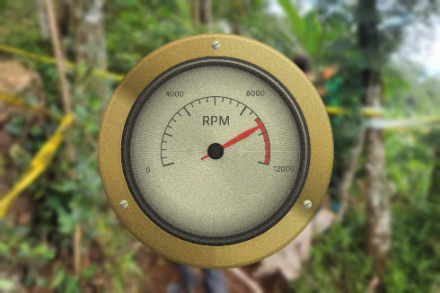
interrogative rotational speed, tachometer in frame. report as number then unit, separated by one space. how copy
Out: 9500 rpm
